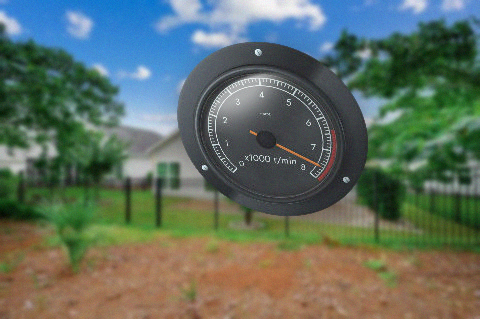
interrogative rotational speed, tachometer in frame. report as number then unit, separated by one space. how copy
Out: 7500 rpm
